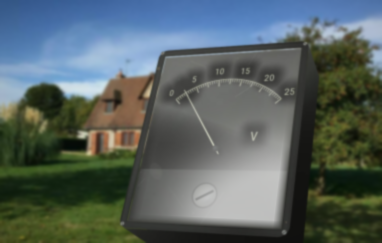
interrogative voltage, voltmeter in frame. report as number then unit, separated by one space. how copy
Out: 2.5 V
